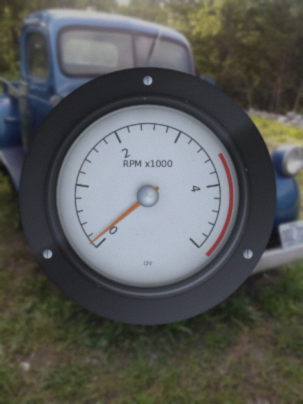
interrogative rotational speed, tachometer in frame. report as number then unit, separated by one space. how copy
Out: 100 rpm
